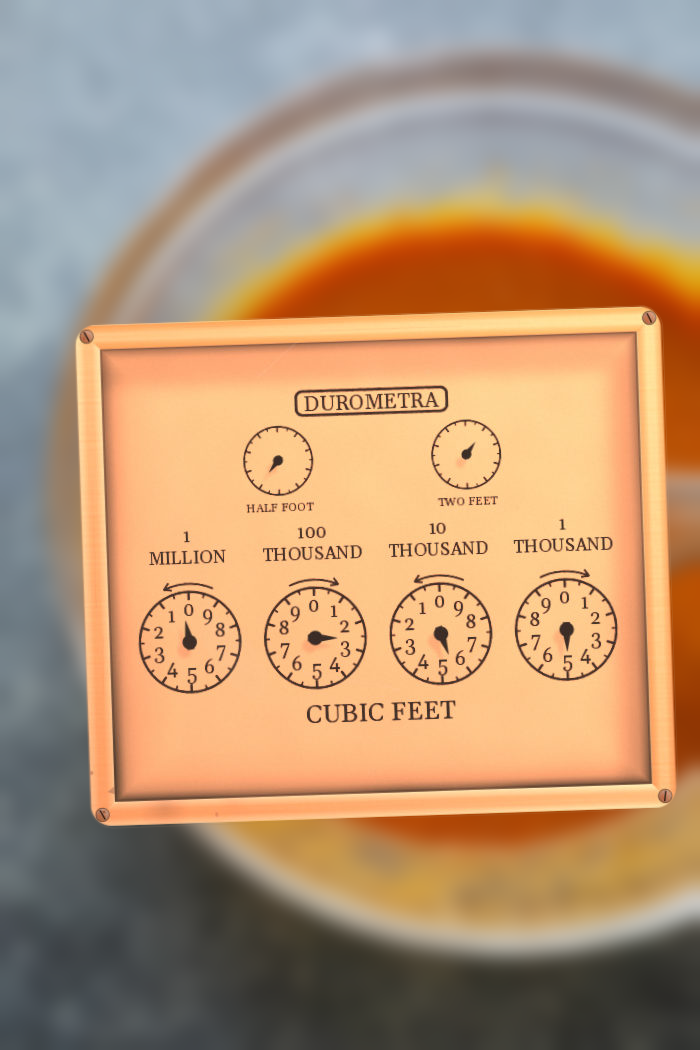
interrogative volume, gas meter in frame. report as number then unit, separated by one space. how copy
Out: 25500 ft³
